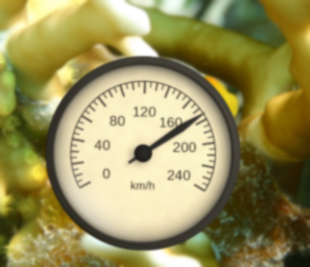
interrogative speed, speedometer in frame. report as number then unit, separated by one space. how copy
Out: 175 km/h
